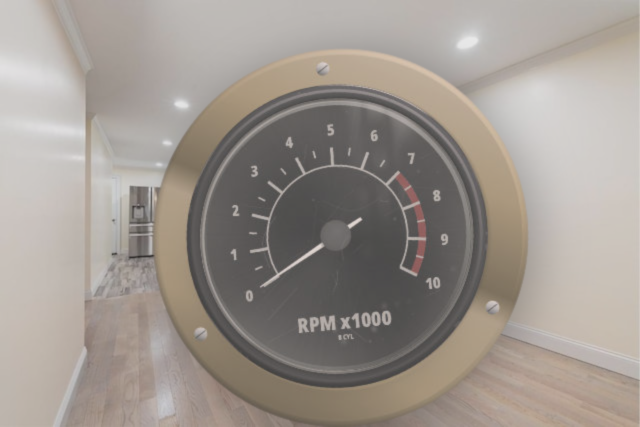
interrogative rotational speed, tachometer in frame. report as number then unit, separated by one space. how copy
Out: 0 rpm
